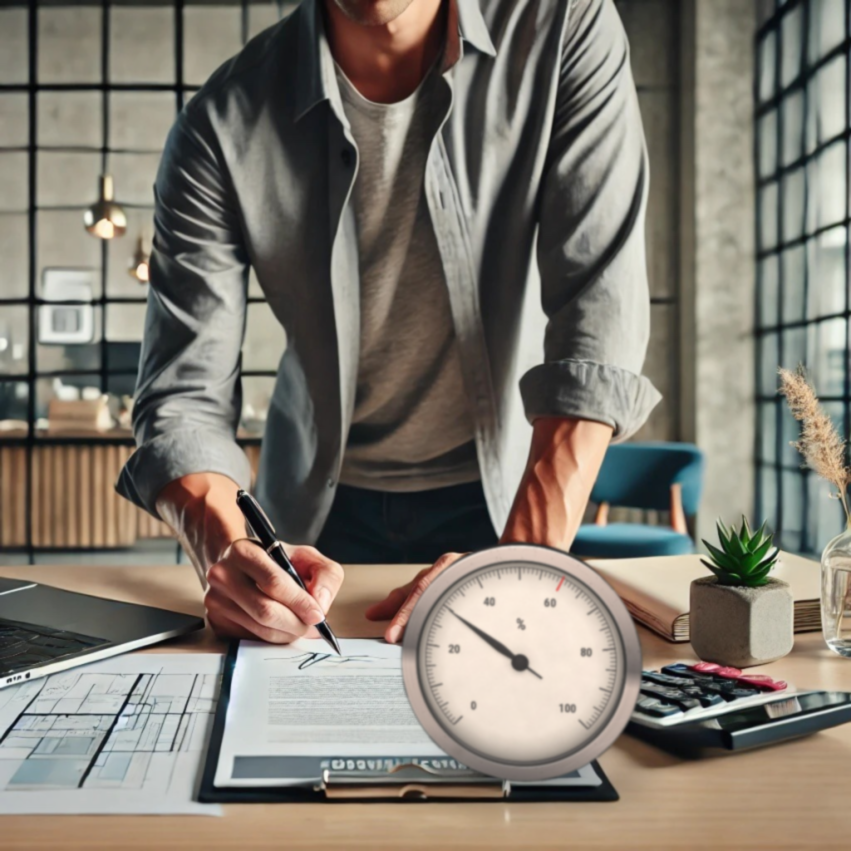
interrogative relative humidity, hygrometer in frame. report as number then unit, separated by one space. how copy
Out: 30 %
